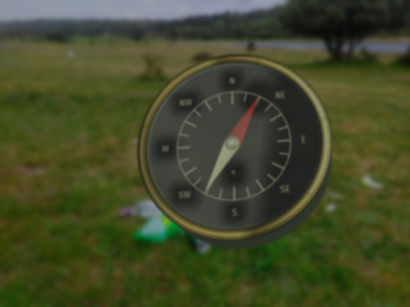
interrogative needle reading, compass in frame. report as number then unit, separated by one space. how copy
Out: 30 °
